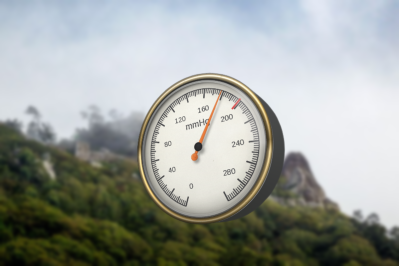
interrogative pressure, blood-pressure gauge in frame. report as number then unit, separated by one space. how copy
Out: 180 mmHg
